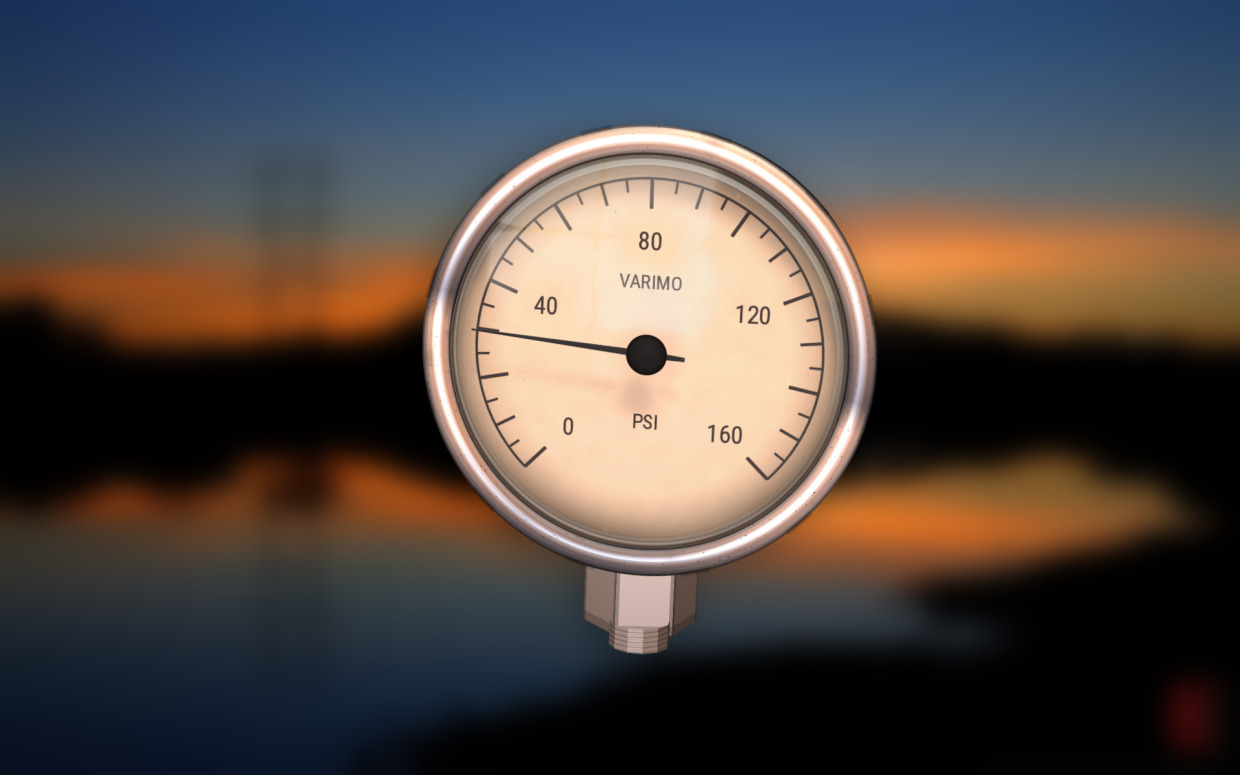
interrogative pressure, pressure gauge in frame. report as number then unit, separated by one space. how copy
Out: 30 psi
